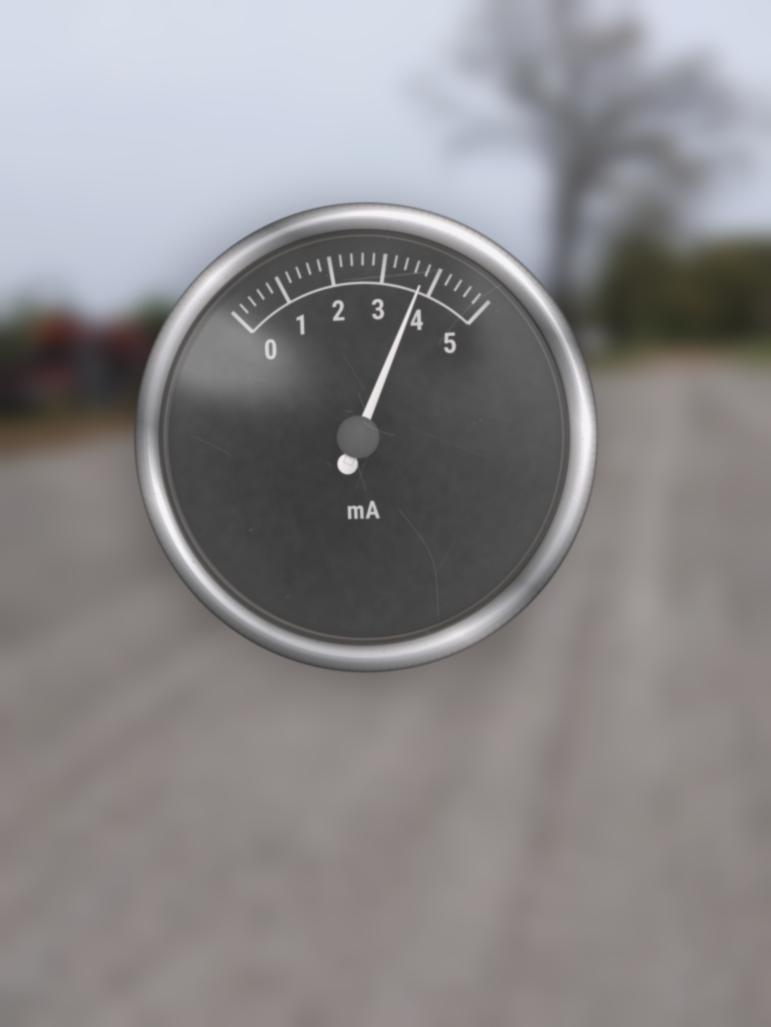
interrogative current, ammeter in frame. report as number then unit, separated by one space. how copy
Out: 3.8 mA
